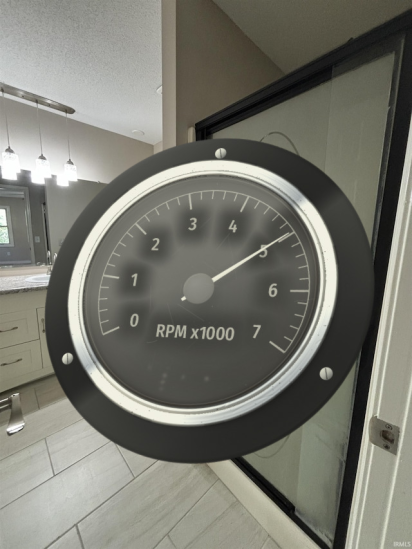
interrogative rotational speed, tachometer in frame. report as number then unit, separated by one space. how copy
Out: 5000 rpm
